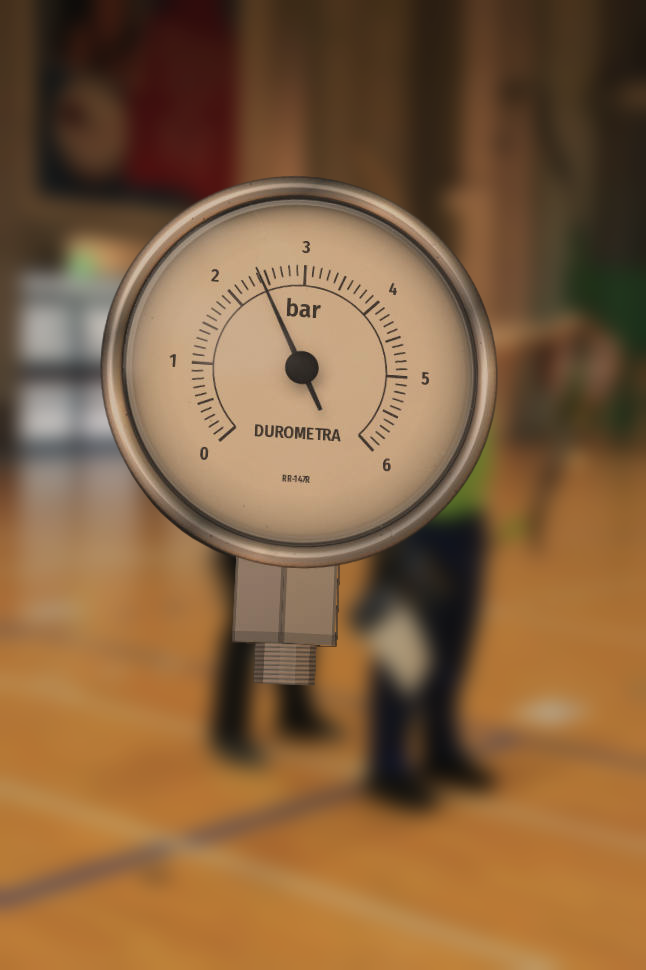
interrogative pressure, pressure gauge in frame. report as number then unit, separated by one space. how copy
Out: 2.4 bar
